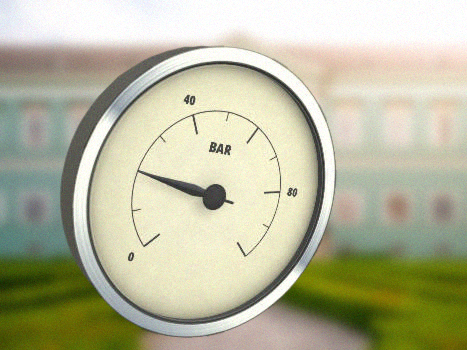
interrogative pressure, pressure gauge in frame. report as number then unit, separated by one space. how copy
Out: 20 bar
